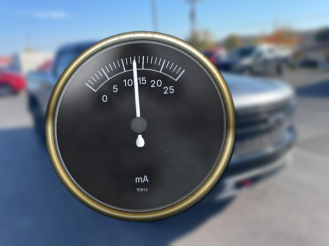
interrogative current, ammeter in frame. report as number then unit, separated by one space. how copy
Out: 13 mA
